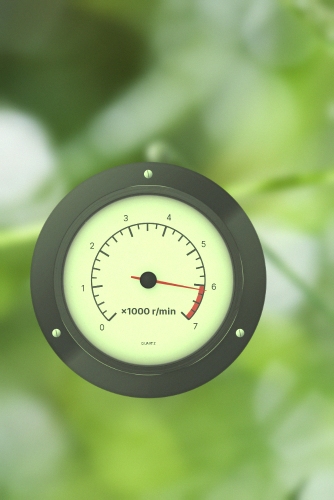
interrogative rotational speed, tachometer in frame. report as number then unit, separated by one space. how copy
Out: 6125 rpm
